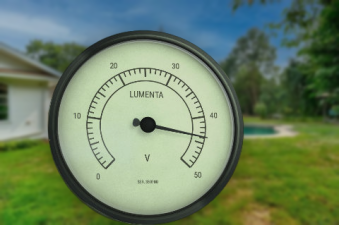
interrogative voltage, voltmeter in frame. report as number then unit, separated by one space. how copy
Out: 44 V
